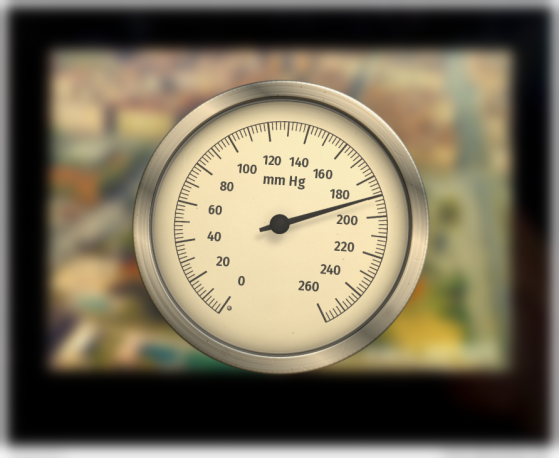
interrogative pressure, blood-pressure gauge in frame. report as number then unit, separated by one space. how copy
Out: 190 mmHg
